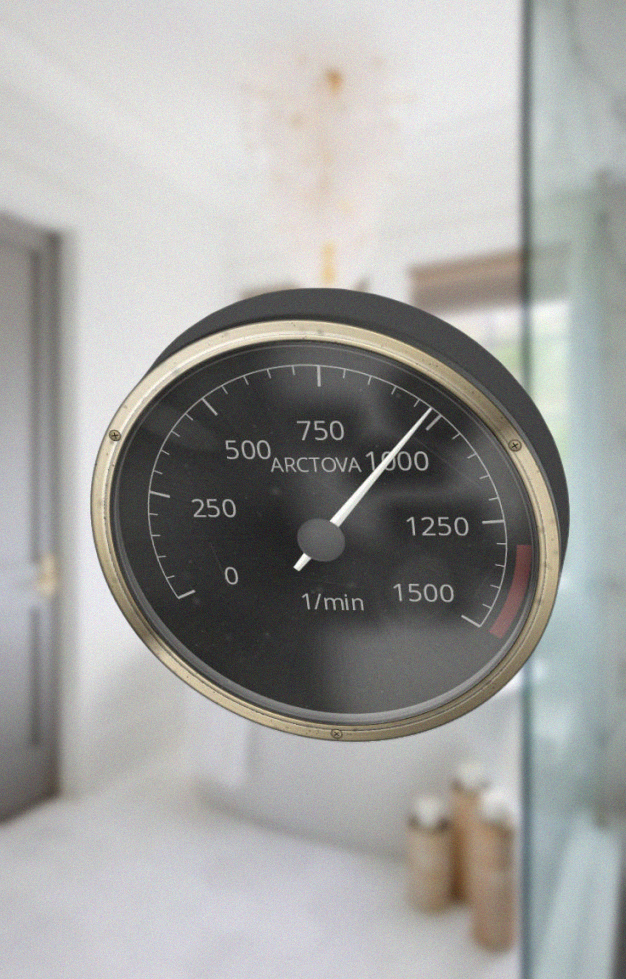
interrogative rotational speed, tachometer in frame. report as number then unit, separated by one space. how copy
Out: 975 rpm
